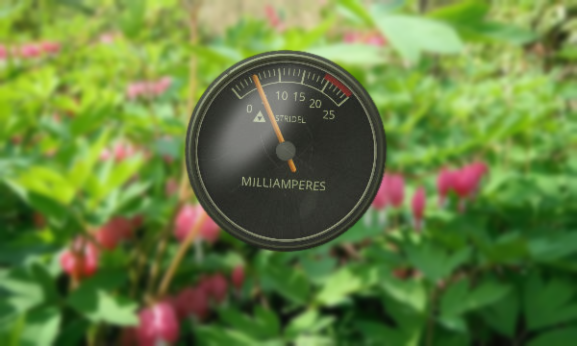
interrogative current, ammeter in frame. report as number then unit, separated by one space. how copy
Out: 5 mA
